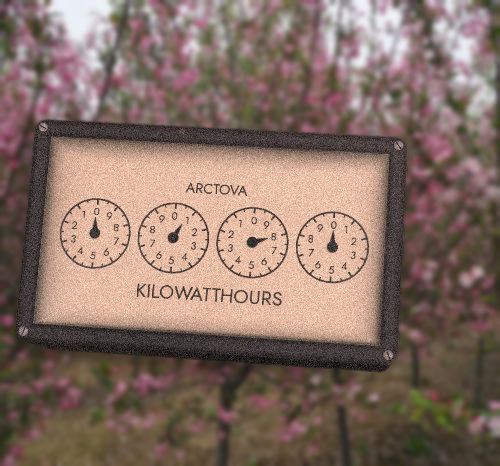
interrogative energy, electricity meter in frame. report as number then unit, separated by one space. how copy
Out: 80 kWh
